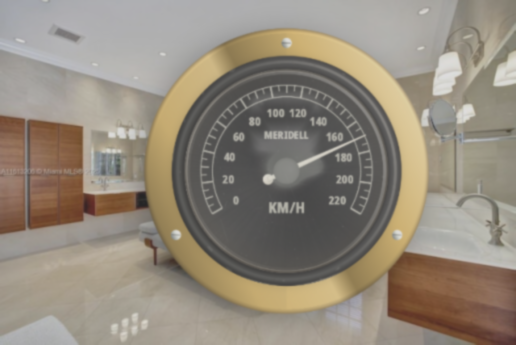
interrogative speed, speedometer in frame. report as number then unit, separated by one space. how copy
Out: 170 km/h
